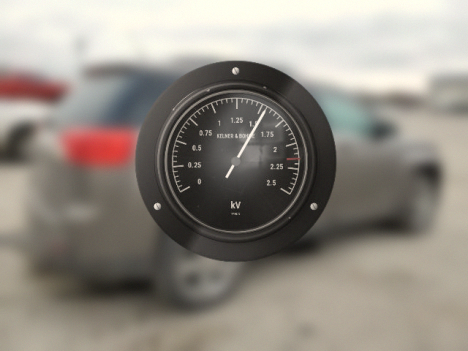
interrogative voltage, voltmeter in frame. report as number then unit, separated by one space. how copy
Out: 1.55 kV
